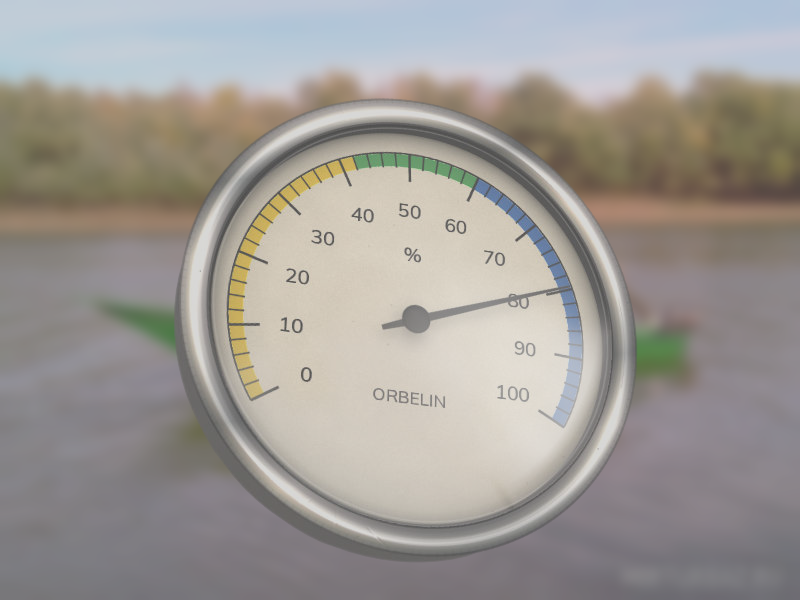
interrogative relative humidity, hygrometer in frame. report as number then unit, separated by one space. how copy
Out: 80 %
